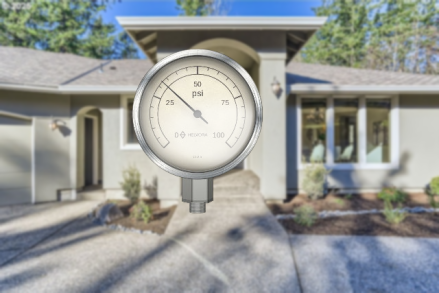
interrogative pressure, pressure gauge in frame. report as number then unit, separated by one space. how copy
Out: 32.5 psi
